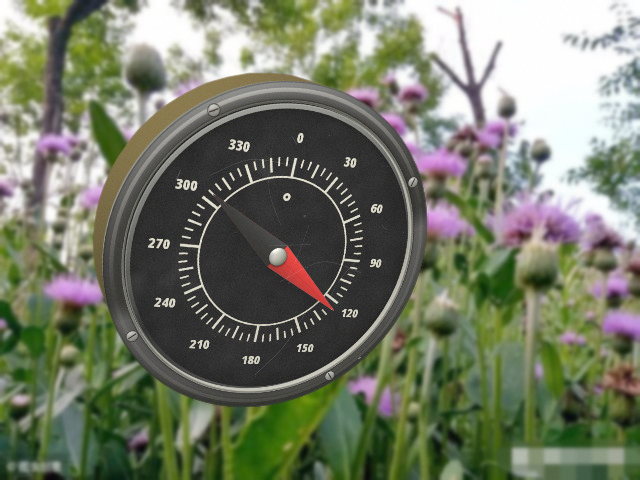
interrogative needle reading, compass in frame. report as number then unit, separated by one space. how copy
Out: 125 °
